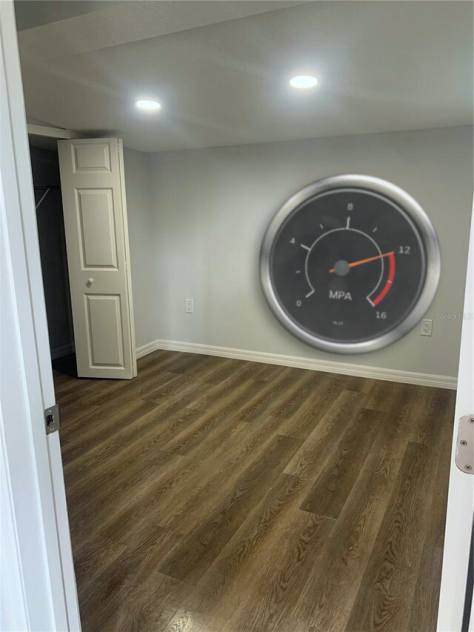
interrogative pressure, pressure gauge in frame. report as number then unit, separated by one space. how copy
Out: 12 MPa
